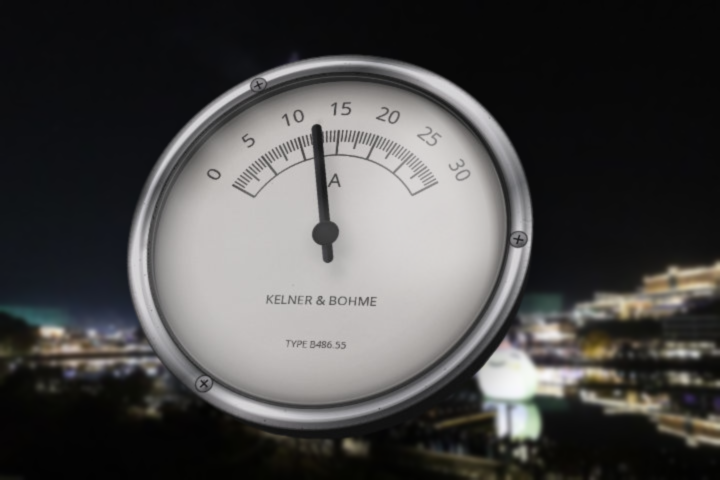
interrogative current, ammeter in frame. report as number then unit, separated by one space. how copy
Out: 12.5 A
